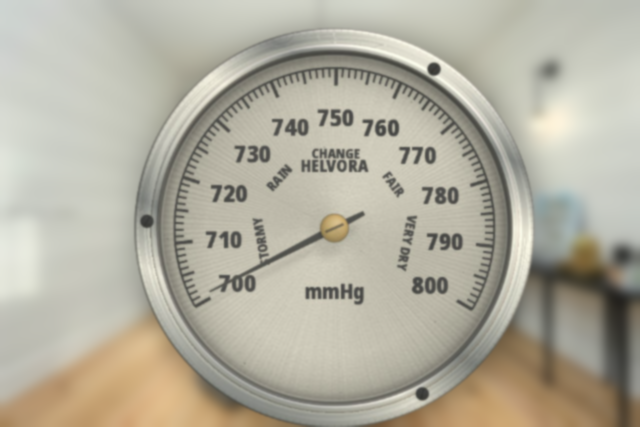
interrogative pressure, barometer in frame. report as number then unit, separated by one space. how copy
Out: 701 mmHg
